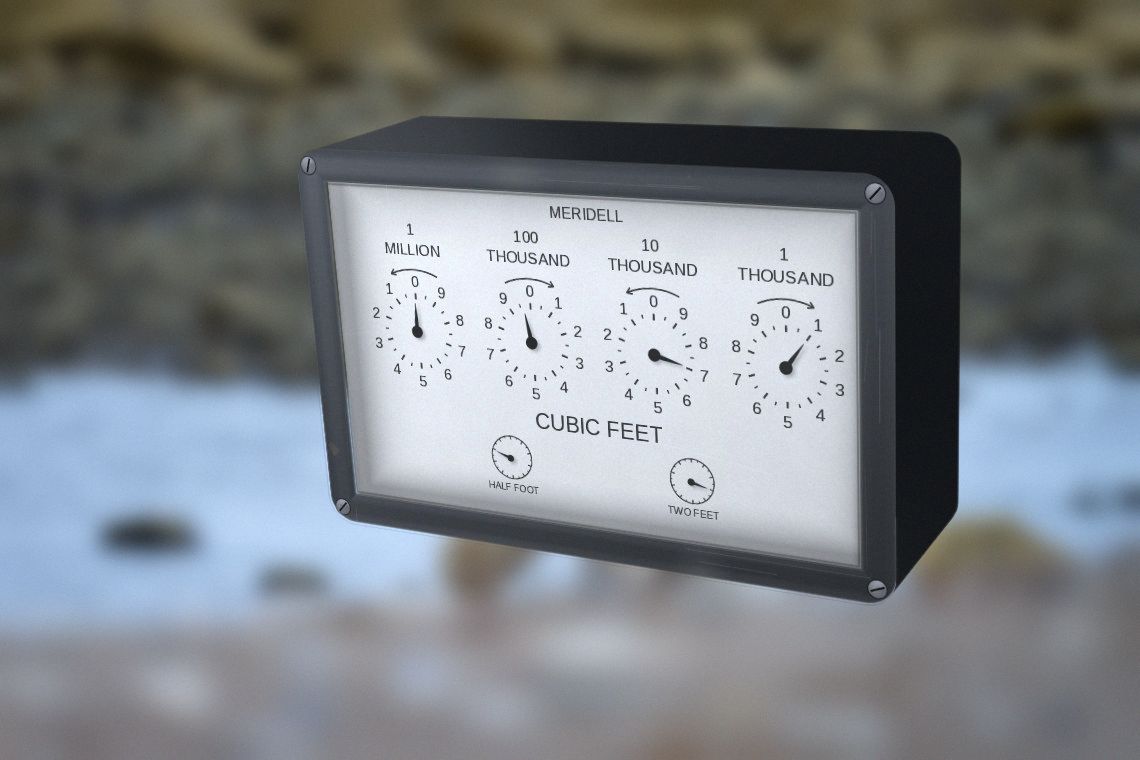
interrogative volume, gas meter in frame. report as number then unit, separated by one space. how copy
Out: 997100 ft³
